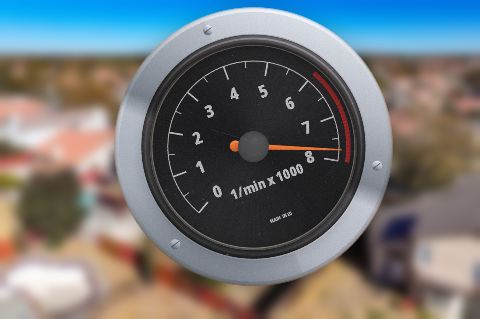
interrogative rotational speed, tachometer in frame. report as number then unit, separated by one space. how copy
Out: 7750 rpm
